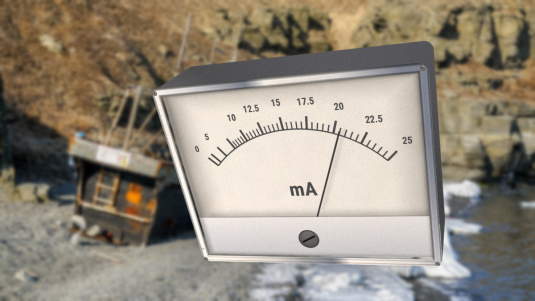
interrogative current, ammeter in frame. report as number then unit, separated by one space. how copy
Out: 20.5 mA
